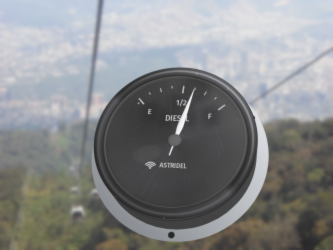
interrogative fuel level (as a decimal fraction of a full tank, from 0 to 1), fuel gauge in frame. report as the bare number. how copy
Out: 0.625
